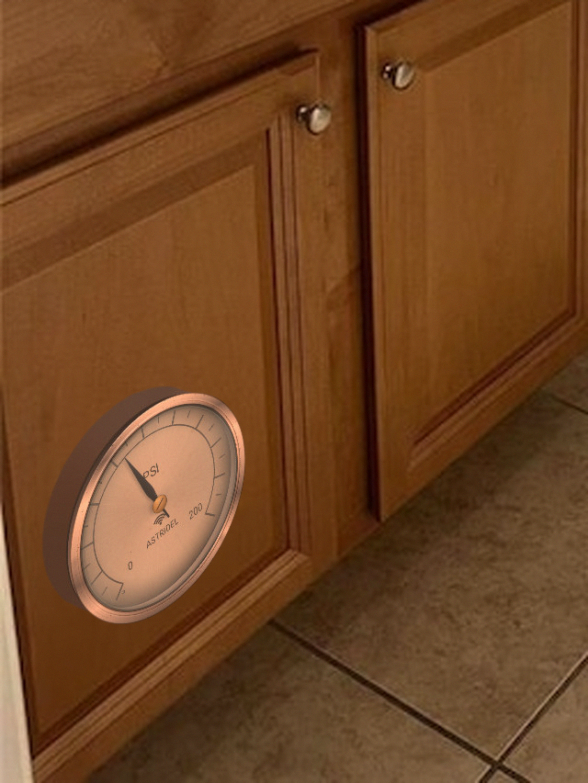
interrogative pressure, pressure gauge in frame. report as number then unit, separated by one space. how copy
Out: 85 psi
